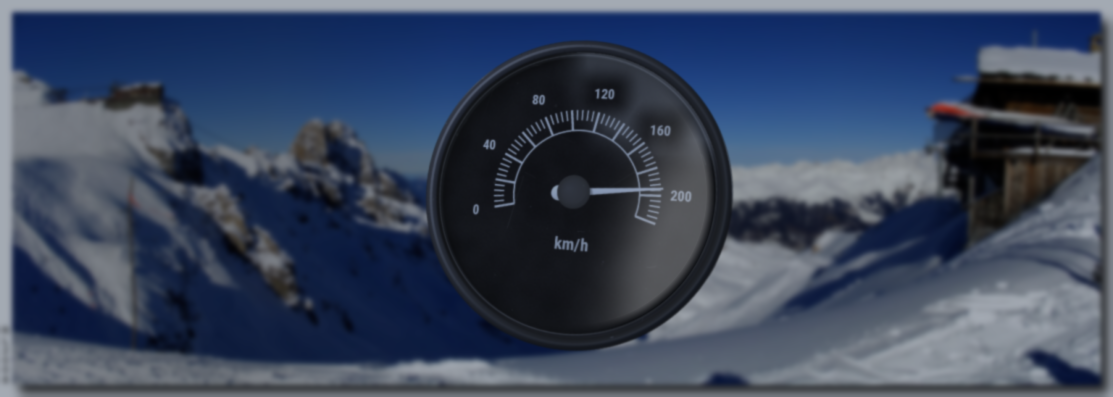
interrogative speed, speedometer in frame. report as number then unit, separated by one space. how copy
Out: 196 km/h
